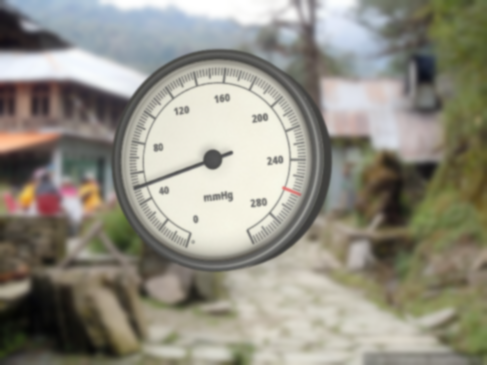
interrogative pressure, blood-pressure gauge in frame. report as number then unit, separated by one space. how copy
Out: 50 mmHg
